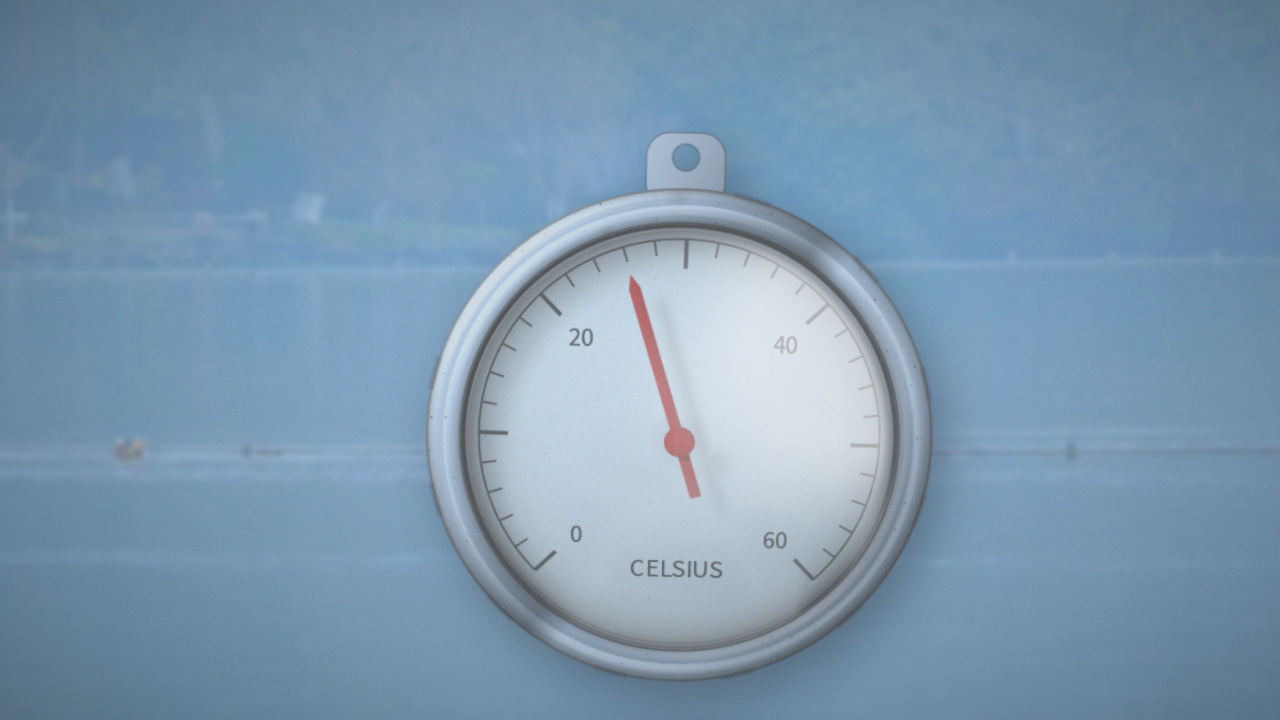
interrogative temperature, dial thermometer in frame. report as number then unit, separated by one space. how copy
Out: 26 °C
